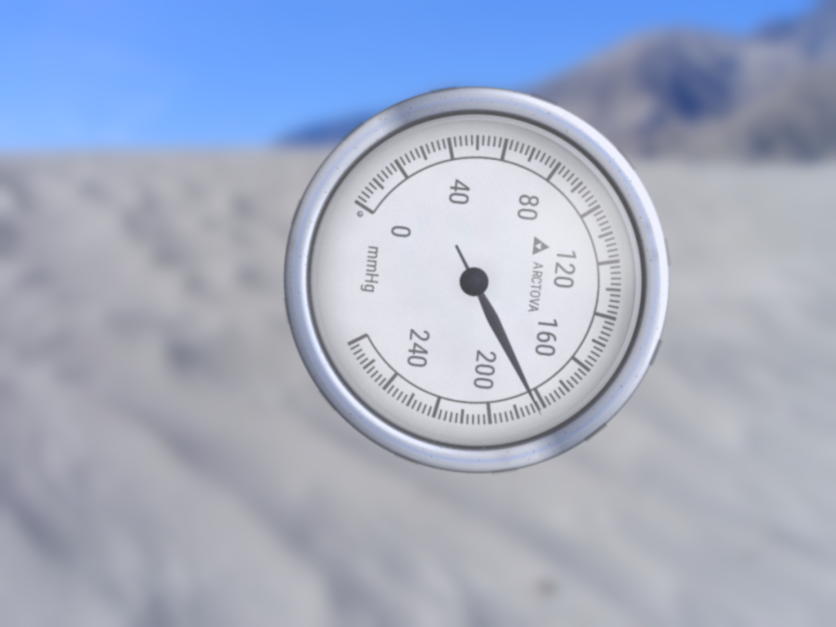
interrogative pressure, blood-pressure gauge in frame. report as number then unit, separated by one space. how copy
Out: 182 mmHg
